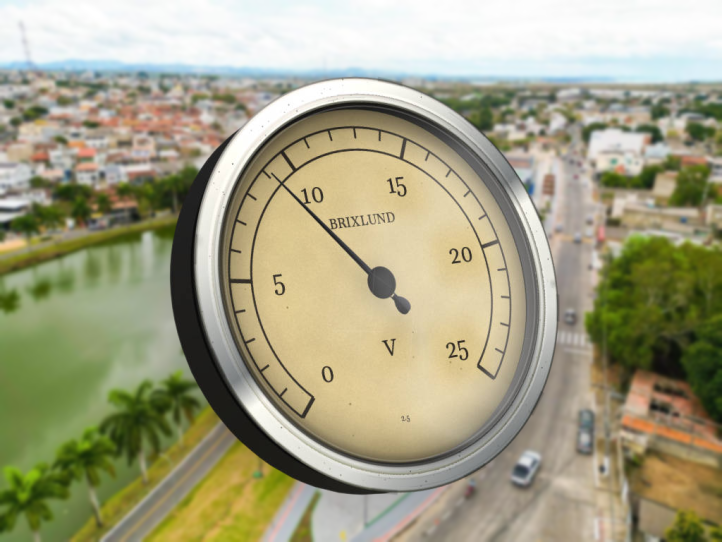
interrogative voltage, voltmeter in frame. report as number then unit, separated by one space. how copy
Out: 9 V
